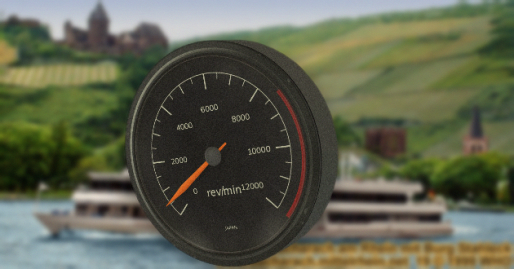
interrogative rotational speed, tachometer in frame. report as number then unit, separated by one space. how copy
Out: 500 rpm
